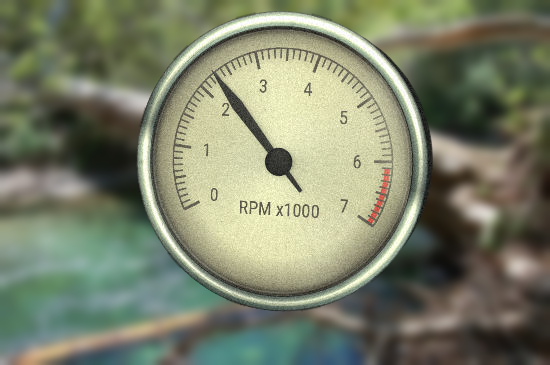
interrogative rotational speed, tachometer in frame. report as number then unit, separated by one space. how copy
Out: 2300 rpm
